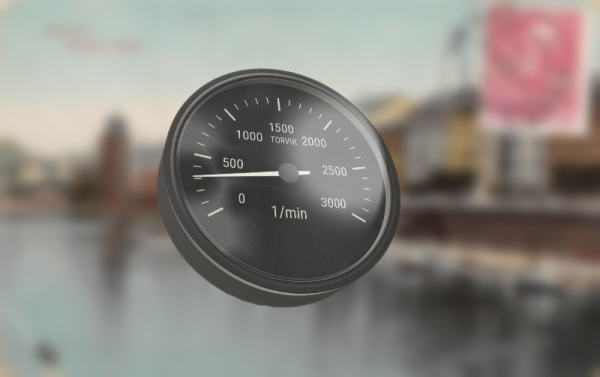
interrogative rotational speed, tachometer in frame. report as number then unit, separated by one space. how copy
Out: 300 rpm
